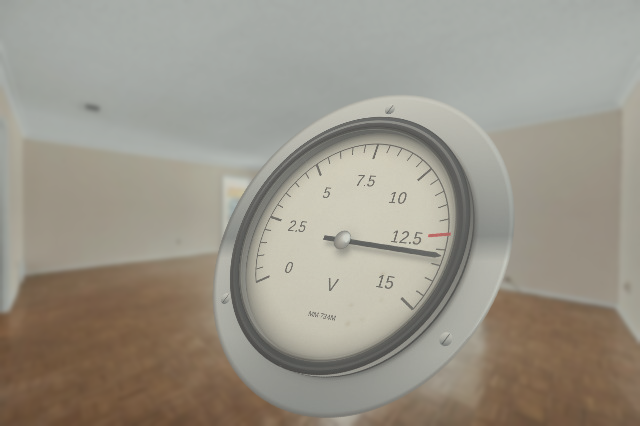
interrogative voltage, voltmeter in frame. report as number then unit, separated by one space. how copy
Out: 13.25 V
